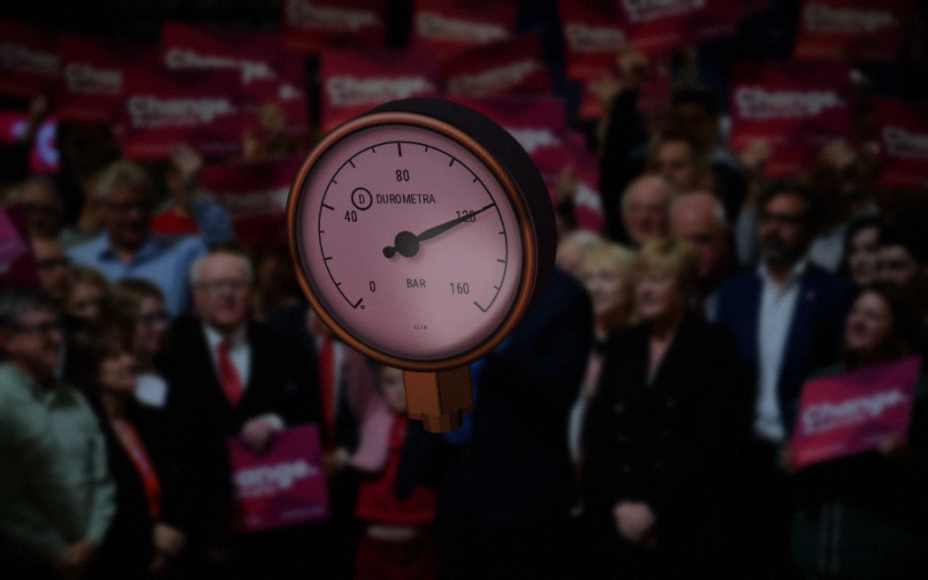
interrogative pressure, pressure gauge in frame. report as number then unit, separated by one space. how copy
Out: 120 bar
